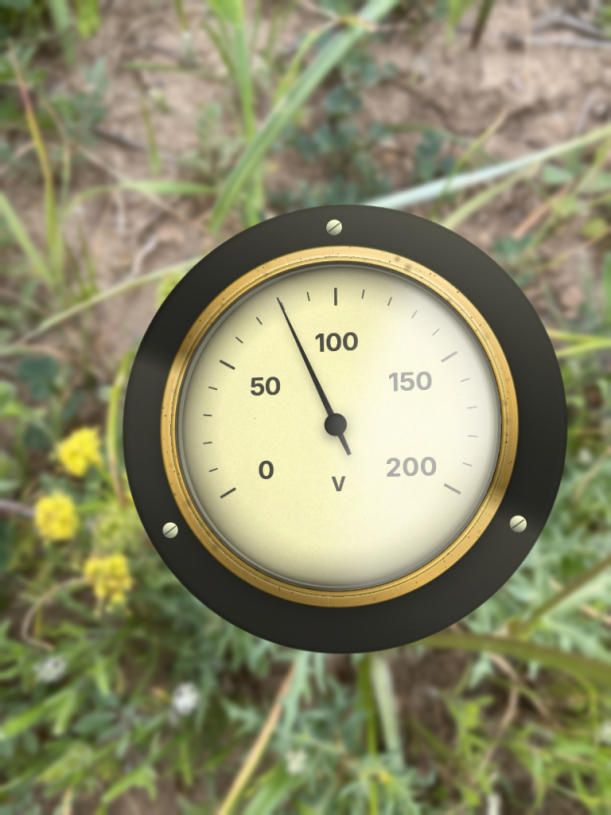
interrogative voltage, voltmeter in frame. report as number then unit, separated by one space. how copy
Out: 80 V
